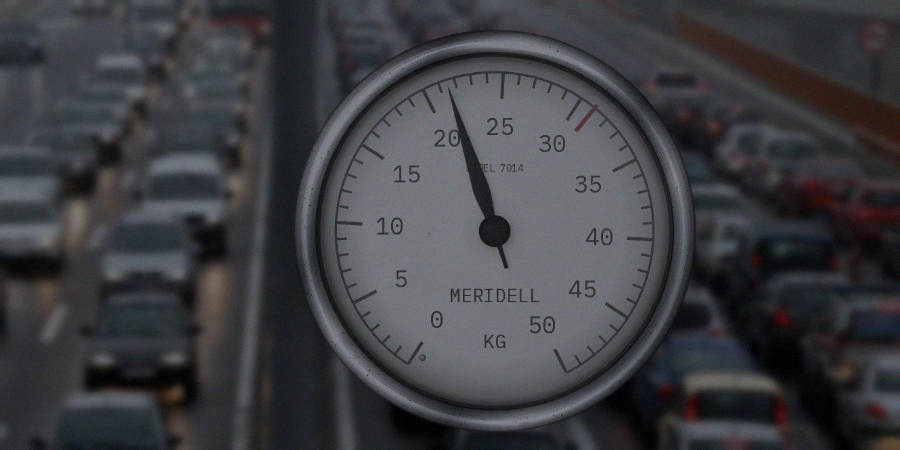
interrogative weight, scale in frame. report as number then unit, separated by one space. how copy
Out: 21.5 kg
